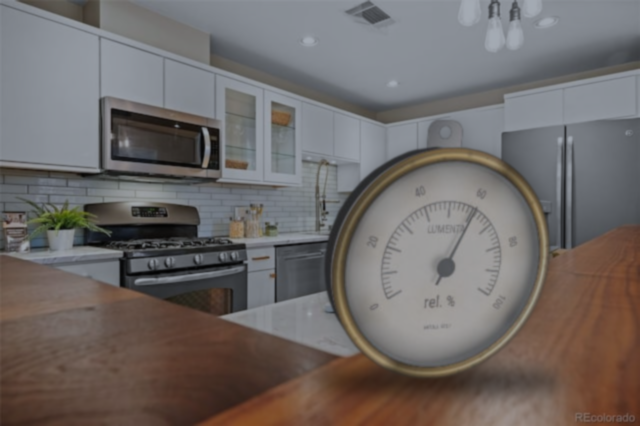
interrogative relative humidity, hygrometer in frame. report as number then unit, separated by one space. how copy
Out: 60 %
